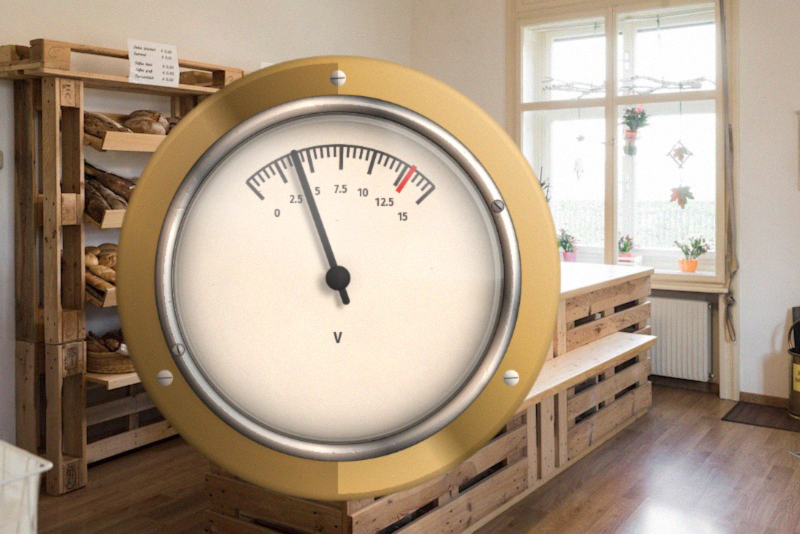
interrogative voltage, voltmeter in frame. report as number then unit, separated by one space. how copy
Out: 4 V
